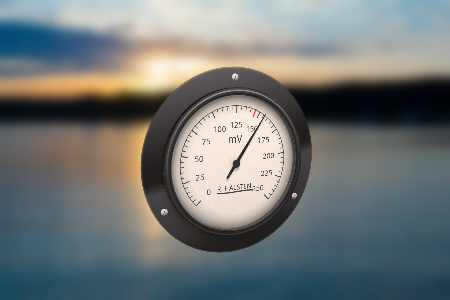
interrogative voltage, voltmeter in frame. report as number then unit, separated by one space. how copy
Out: 155 mV
